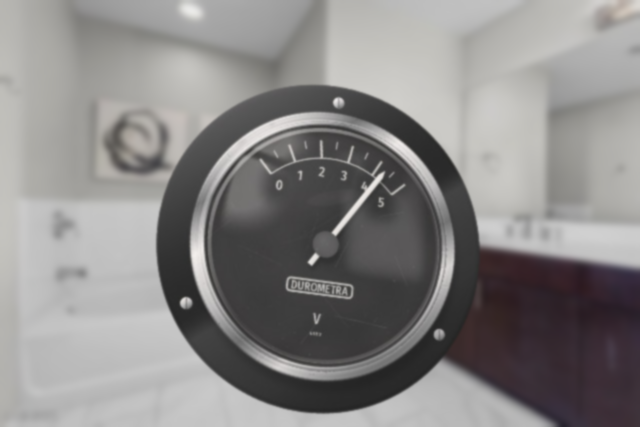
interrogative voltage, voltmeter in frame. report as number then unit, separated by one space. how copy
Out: 4.25 V
